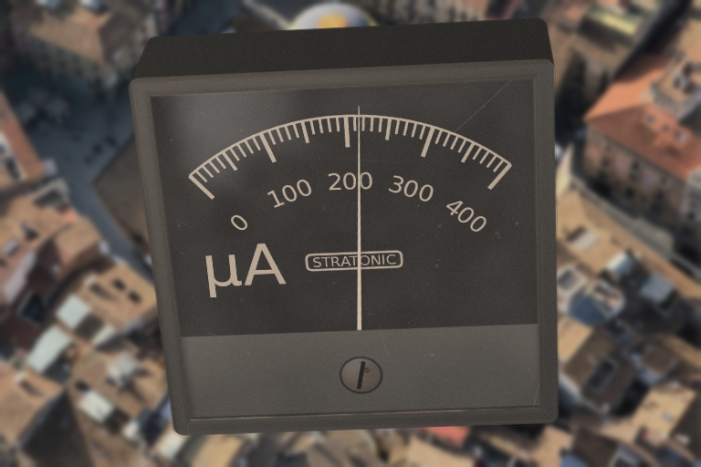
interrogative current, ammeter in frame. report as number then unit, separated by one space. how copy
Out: 215 µA
